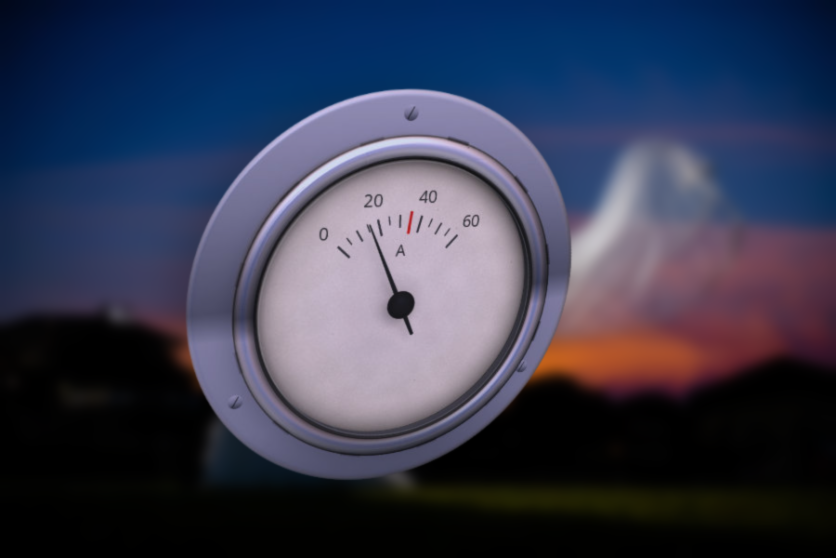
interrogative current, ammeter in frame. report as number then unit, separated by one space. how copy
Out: 15 A
